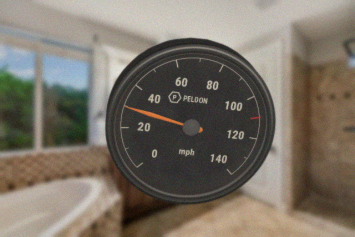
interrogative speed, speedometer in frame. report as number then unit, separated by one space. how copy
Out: 30 mph
